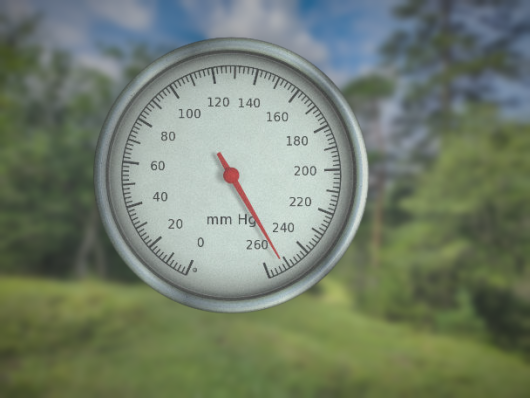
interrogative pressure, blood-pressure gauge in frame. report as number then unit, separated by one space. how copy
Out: 252 mmHg
